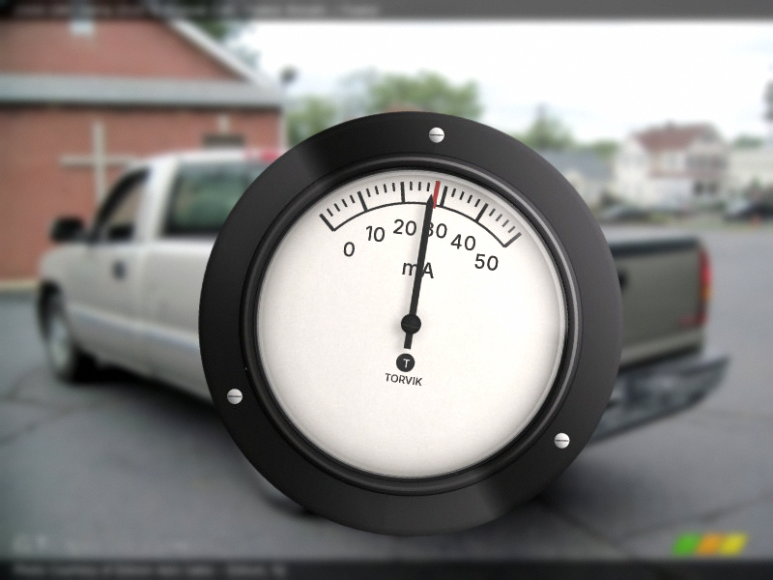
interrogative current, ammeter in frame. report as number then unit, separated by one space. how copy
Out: 27 mA
